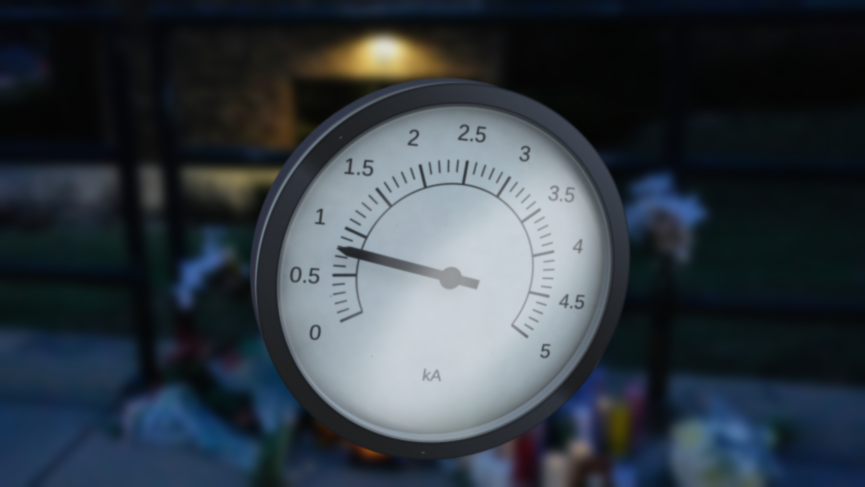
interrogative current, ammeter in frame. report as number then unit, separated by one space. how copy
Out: 0.8 kA
